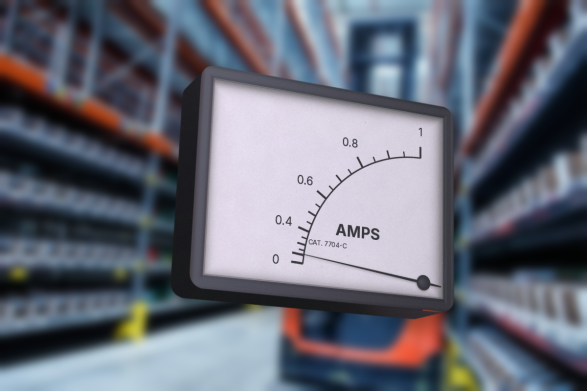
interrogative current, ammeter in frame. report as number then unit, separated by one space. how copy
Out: 0.2 A
